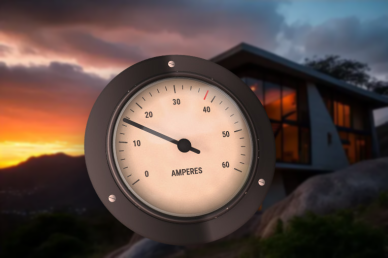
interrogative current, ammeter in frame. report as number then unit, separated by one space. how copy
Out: 15 A
